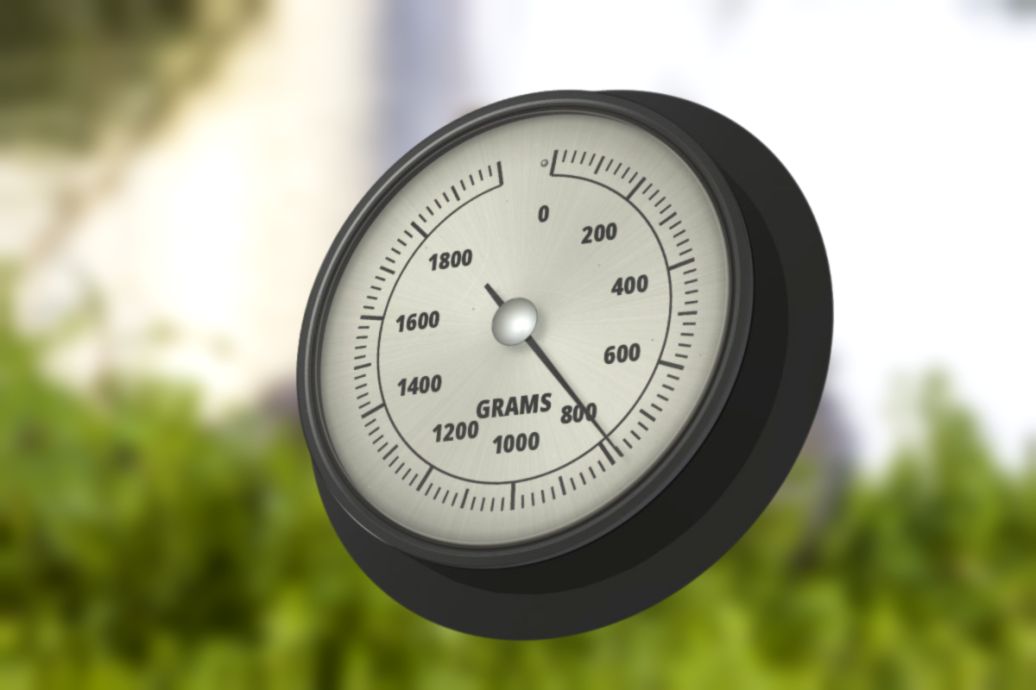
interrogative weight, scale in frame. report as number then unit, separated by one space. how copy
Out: 780 g
